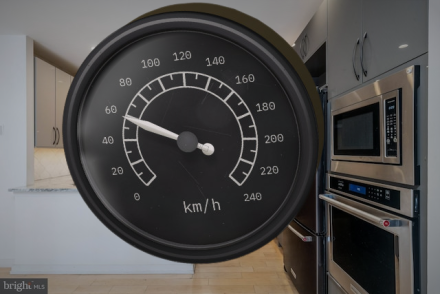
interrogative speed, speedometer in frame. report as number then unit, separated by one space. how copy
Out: 60 km/h
